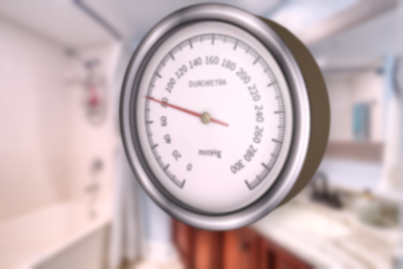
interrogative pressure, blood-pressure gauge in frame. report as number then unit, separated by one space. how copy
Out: 80 mmHg
